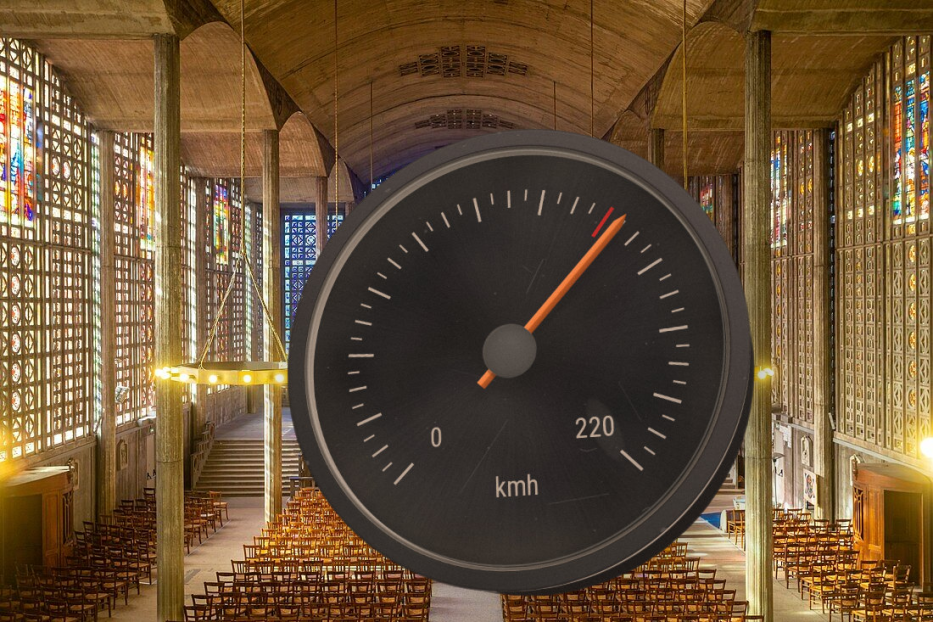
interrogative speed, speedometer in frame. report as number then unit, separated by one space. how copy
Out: 145 km/h
